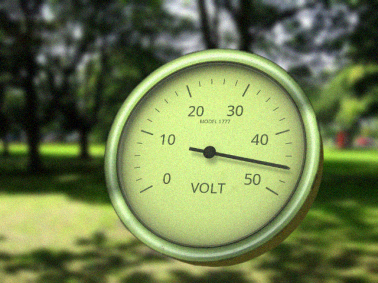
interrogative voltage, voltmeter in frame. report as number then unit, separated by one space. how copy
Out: 46 V
